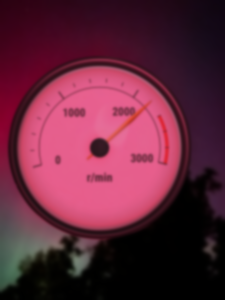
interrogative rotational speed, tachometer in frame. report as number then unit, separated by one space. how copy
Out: 2200 rpm
